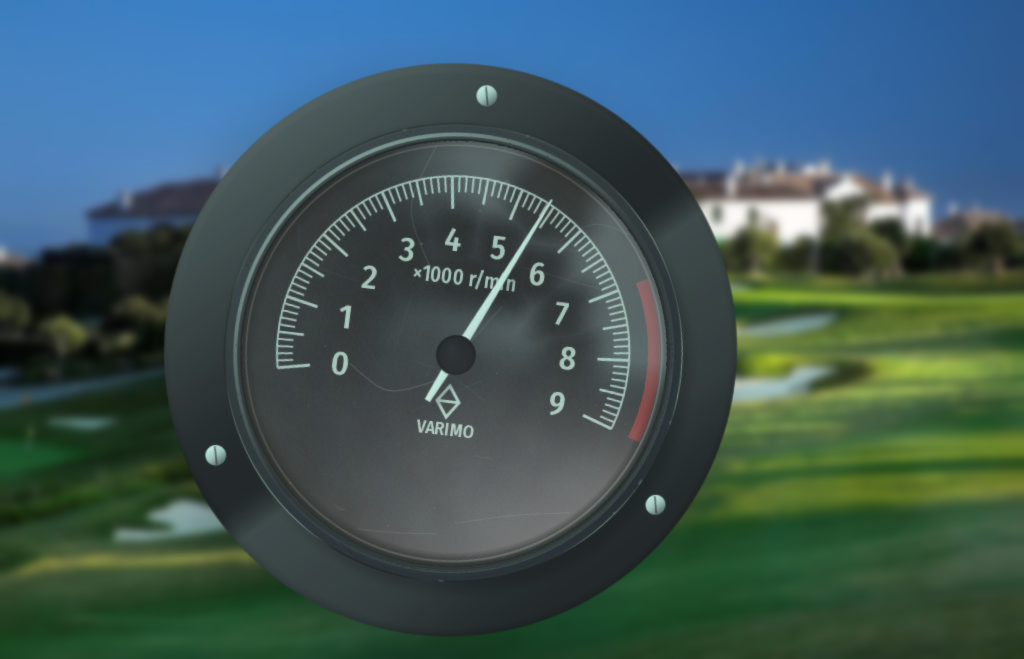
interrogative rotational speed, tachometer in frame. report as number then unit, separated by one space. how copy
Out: 5400 rpm
